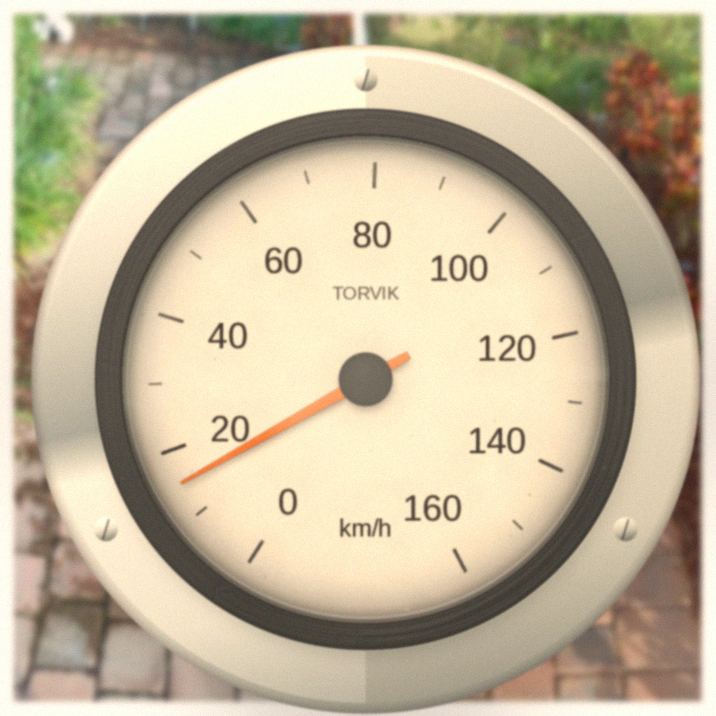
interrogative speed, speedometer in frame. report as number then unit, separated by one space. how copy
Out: 15 km/h
